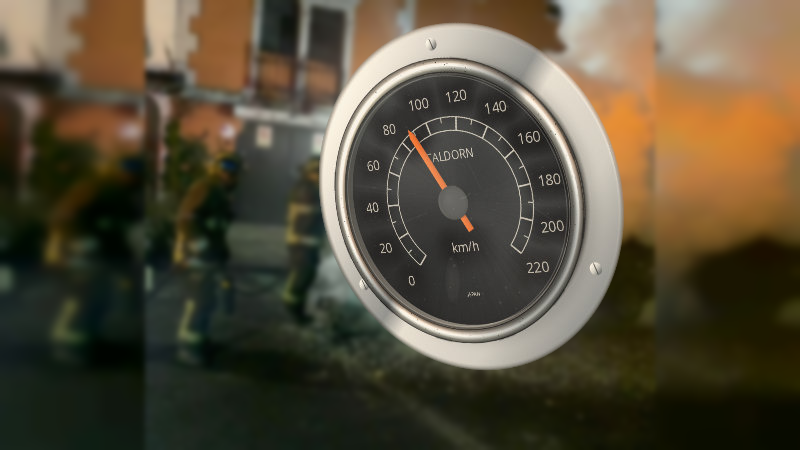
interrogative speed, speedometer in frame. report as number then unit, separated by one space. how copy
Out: 90 km/h
